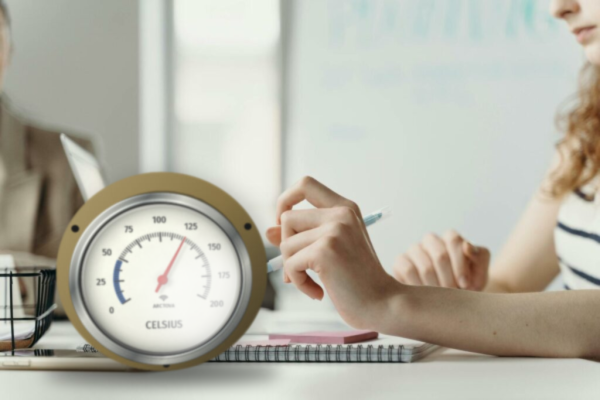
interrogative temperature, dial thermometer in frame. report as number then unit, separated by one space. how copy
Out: 125 °C
